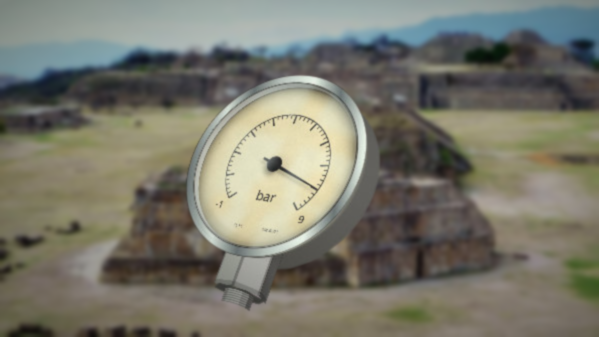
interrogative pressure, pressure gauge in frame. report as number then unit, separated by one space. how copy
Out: 8 bar
